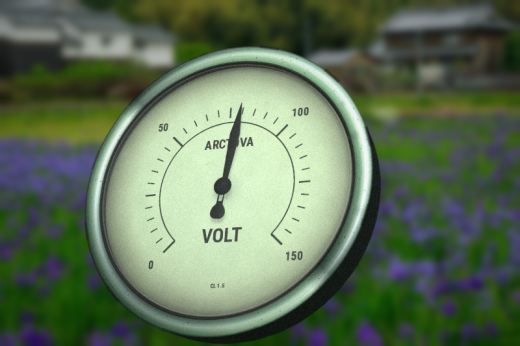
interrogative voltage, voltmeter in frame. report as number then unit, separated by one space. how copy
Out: 80 V
